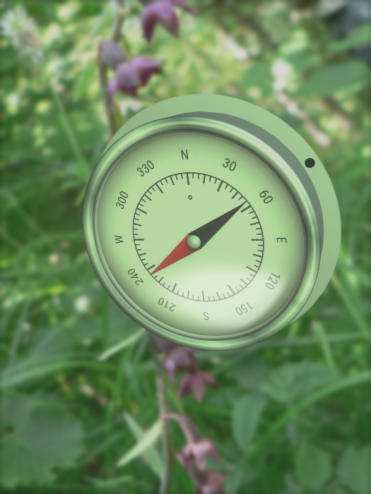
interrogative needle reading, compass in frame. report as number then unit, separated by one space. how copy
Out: 235 °
